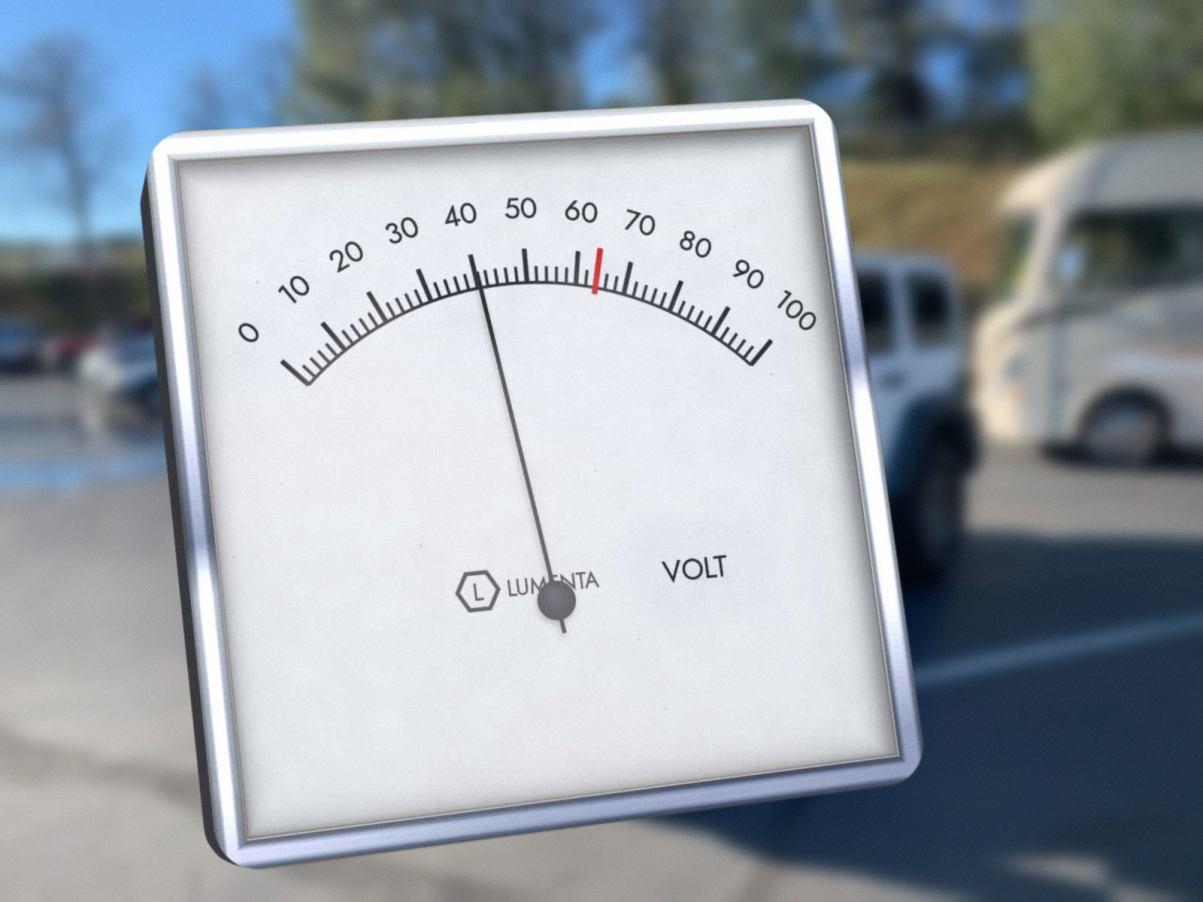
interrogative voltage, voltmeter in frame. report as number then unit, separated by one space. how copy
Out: 40 V
